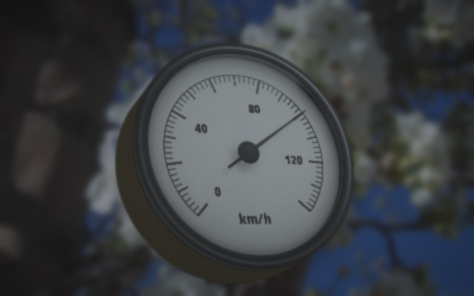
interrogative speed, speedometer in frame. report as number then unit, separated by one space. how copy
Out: 100 km/h
